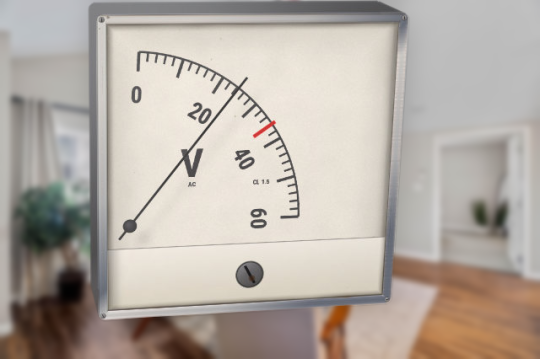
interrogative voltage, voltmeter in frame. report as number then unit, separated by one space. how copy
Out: 24 V
